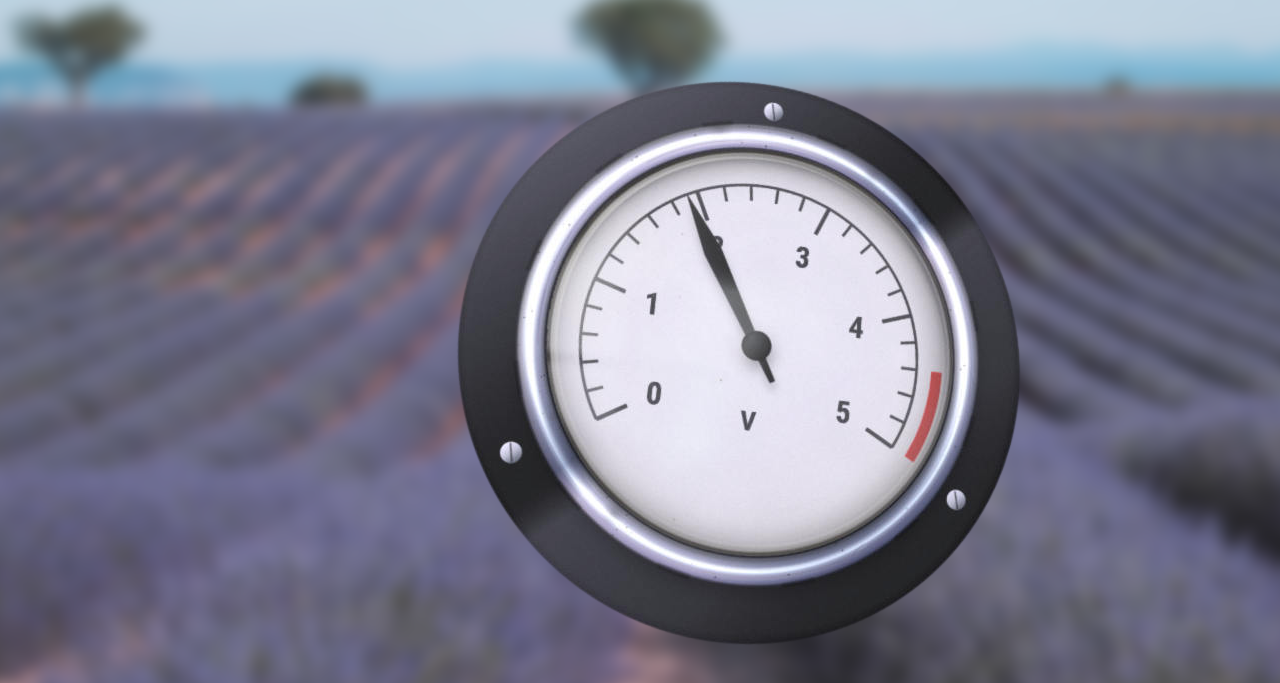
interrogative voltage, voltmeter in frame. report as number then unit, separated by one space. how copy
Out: 1.9 V
